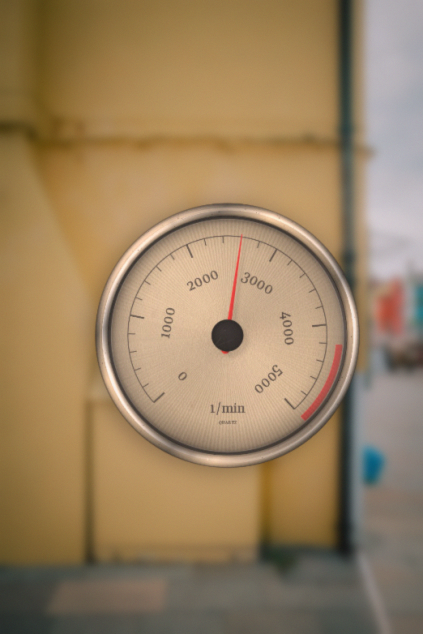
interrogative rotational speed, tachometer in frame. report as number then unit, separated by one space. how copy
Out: 2600 rpm
